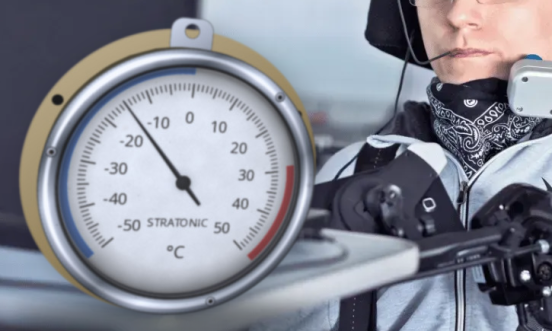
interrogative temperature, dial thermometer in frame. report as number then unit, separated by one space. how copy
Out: -15 °C
